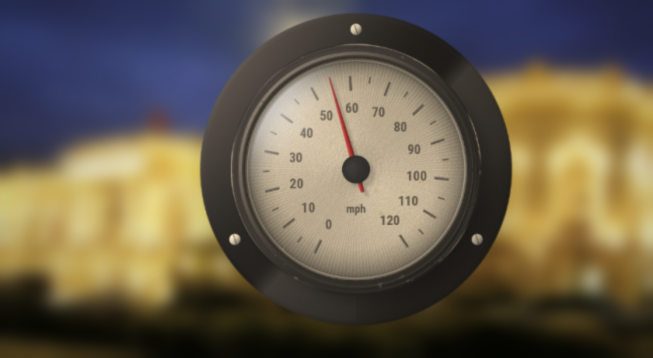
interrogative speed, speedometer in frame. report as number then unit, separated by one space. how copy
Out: 55 mph
